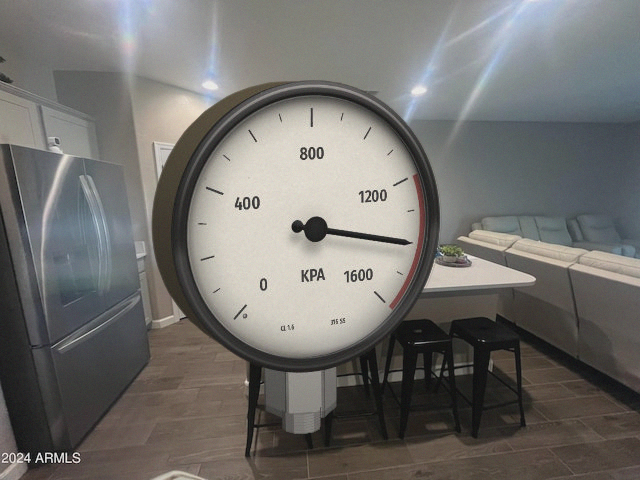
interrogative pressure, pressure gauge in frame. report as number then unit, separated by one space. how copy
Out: 1400 kPa
